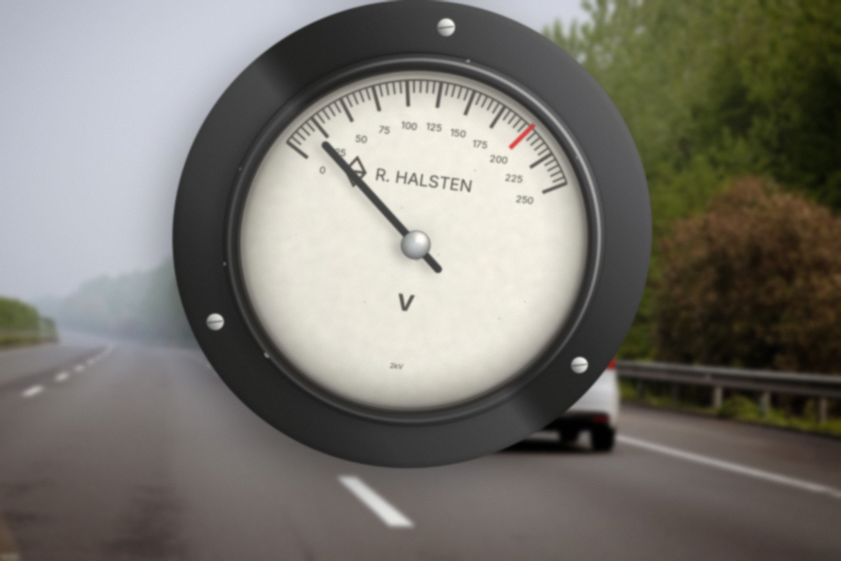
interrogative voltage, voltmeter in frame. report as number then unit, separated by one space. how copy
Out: 20 V
